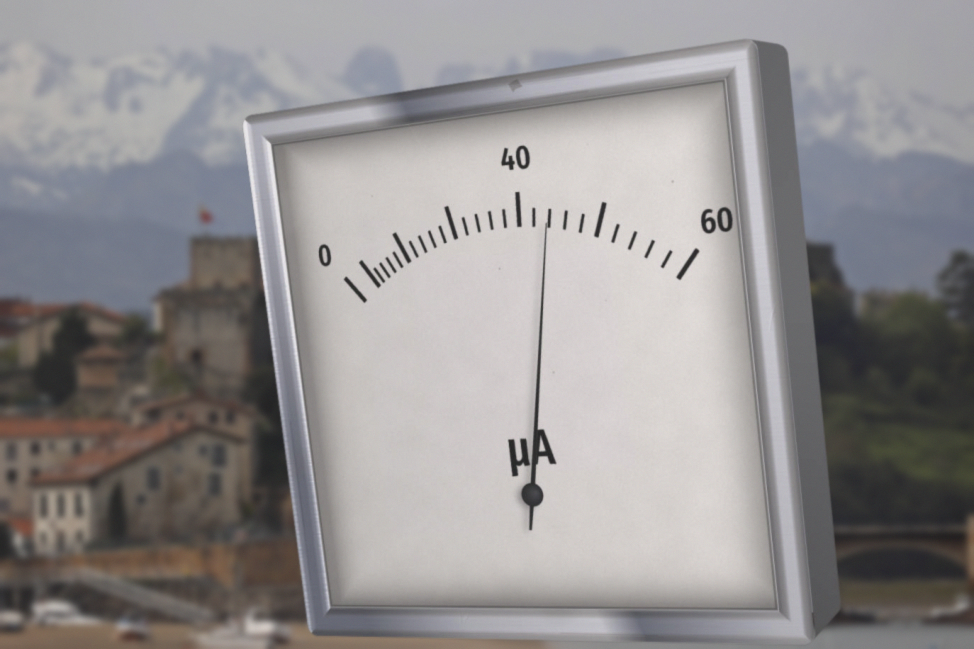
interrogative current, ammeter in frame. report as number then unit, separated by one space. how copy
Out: 44 µA
